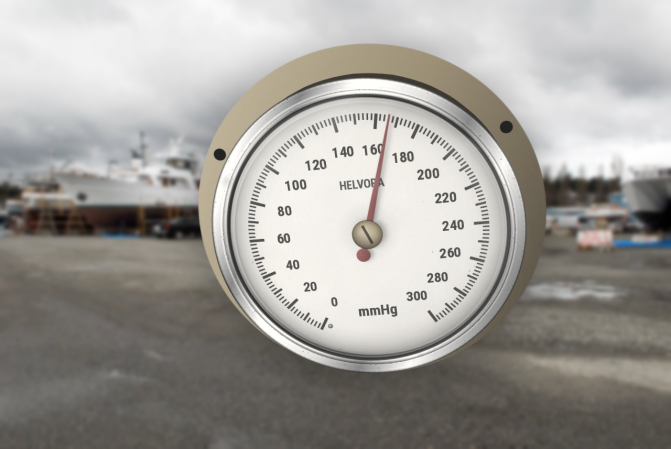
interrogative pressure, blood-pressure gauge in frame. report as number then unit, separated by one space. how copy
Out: 166 mmHg
